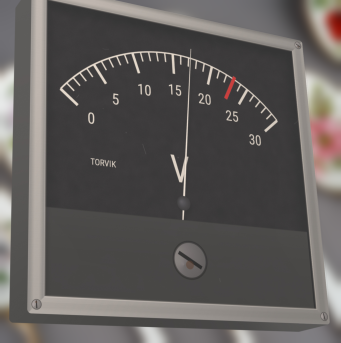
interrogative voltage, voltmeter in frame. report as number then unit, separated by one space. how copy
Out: 17 V
